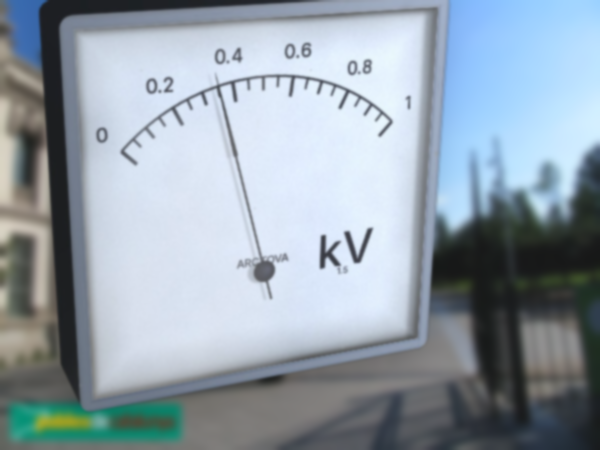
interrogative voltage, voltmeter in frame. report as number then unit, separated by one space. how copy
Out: 0.35 kV
